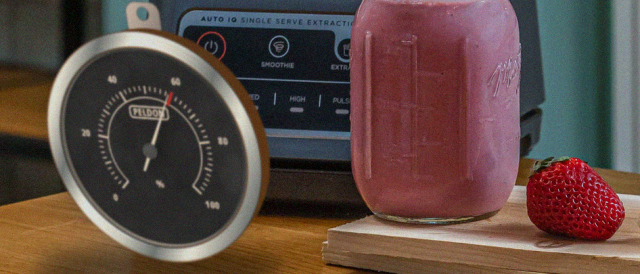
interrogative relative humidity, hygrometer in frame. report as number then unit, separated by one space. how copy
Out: 60 %
